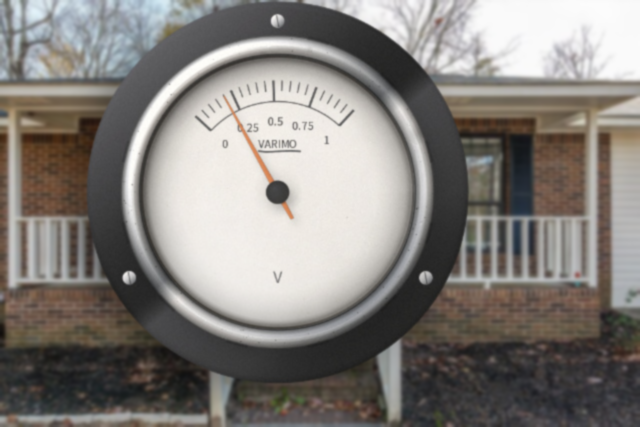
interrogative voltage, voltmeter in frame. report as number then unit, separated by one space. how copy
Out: 0.2 V
